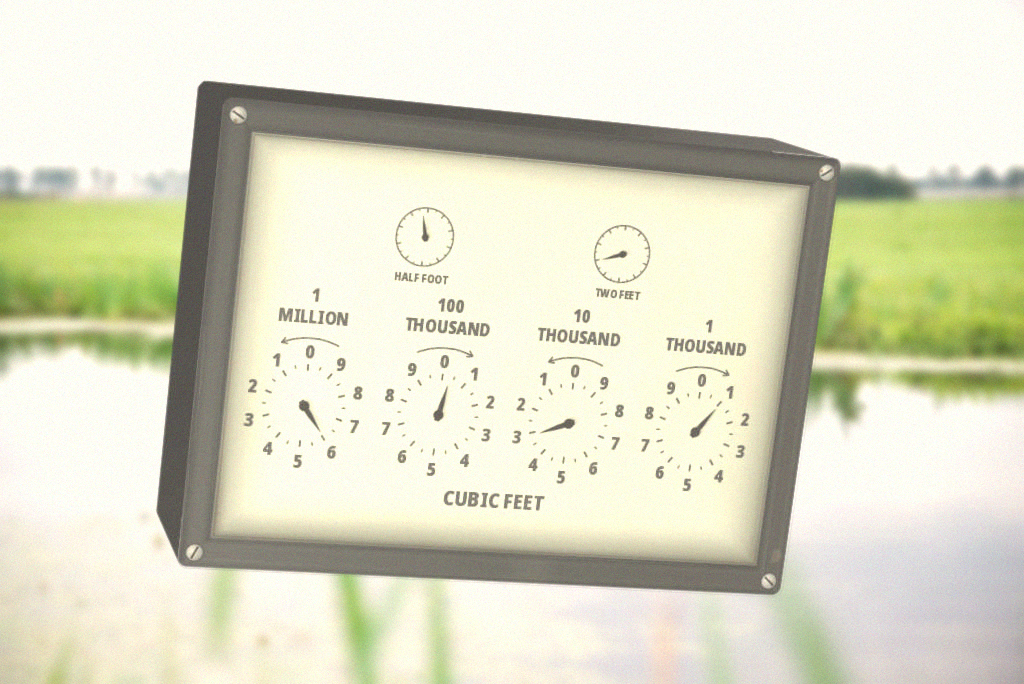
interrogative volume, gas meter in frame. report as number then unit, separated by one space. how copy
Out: 603100 ft³
